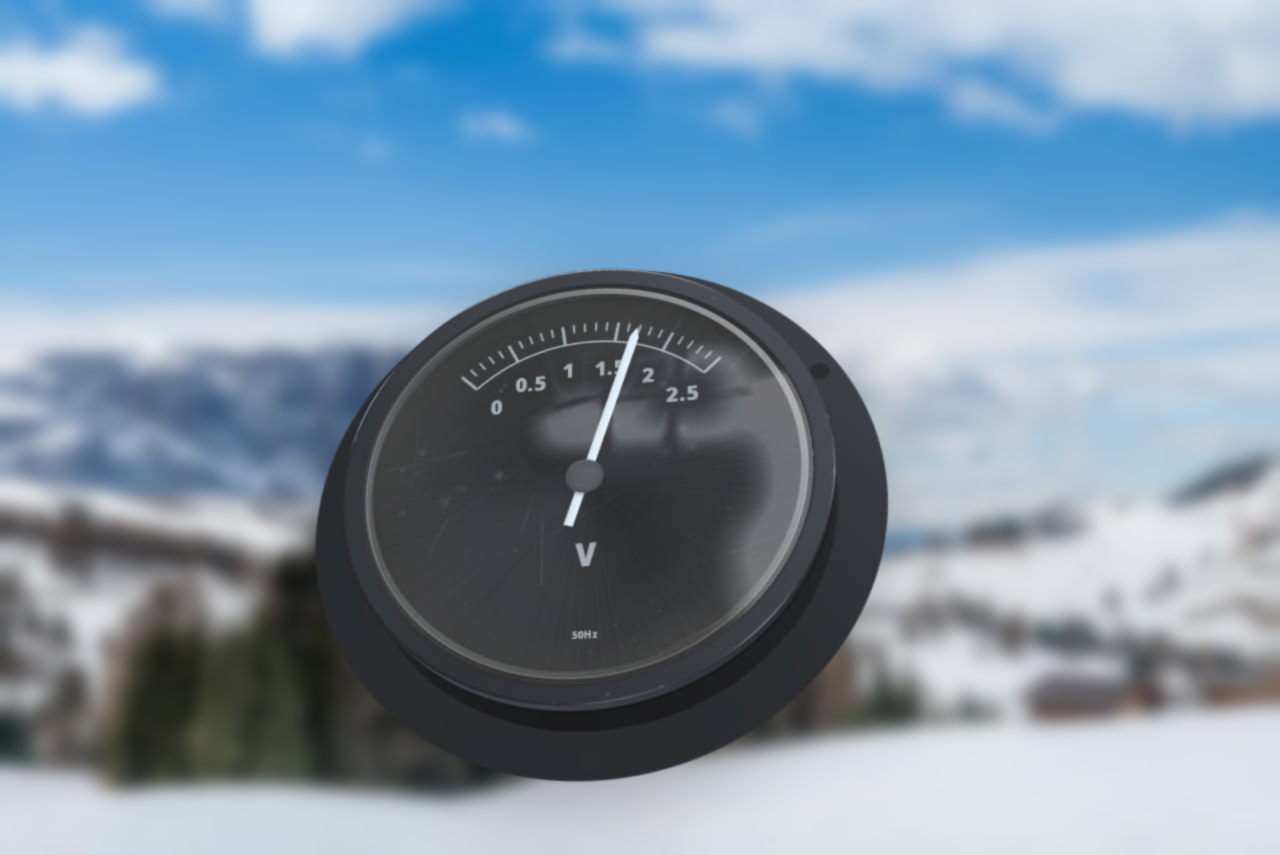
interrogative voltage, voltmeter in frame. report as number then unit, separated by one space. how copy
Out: 1.7 V
